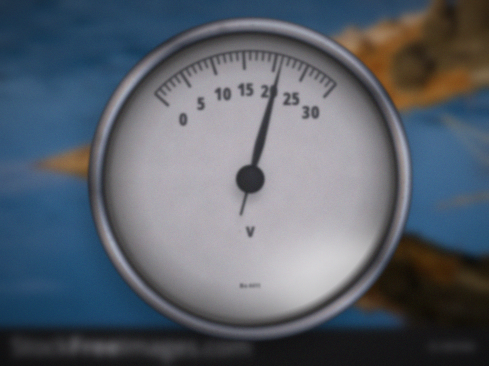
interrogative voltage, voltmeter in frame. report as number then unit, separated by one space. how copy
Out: 21 V
